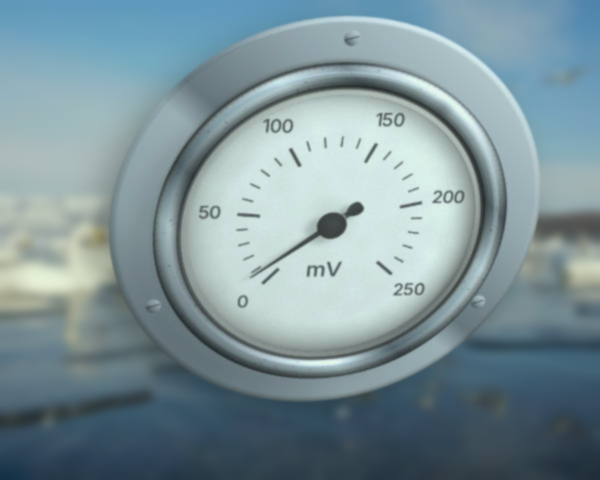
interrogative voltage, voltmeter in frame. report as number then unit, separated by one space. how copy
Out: 10 mV
